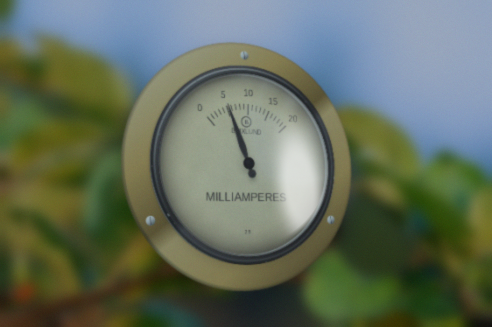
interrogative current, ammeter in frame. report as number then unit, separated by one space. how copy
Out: 5 mA
